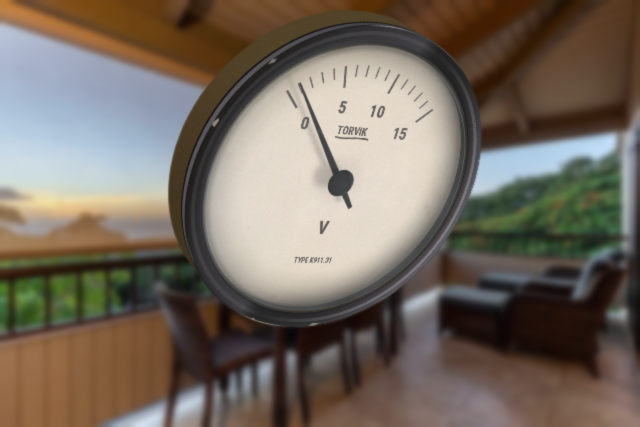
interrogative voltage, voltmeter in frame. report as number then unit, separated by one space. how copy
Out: 1 V
